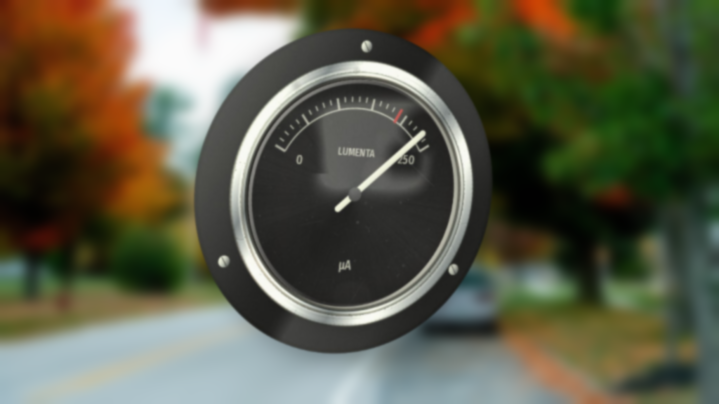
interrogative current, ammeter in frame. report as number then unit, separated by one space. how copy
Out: 230 µA
